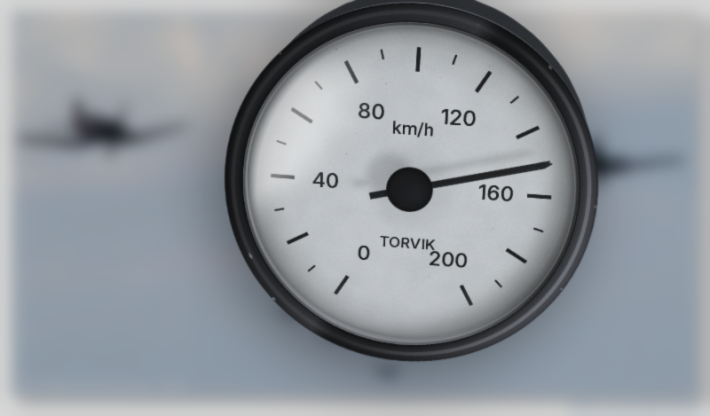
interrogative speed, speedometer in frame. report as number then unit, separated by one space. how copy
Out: 150 km/h
